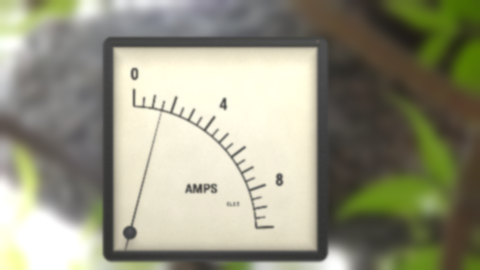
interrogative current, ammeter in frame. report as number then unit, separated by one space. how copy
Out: 1.5 A
